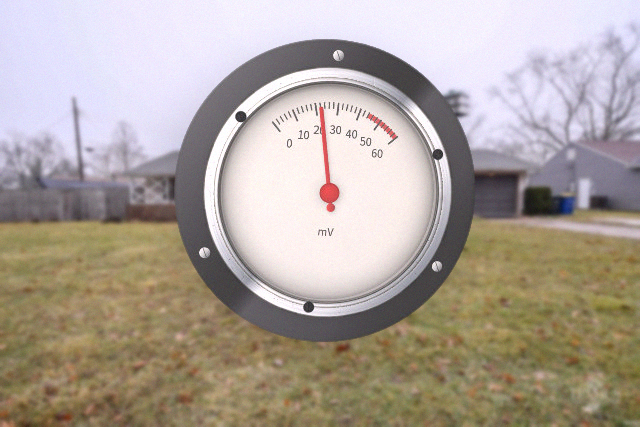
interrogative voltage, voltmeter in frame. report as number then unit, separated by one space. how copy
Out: 22 mV
